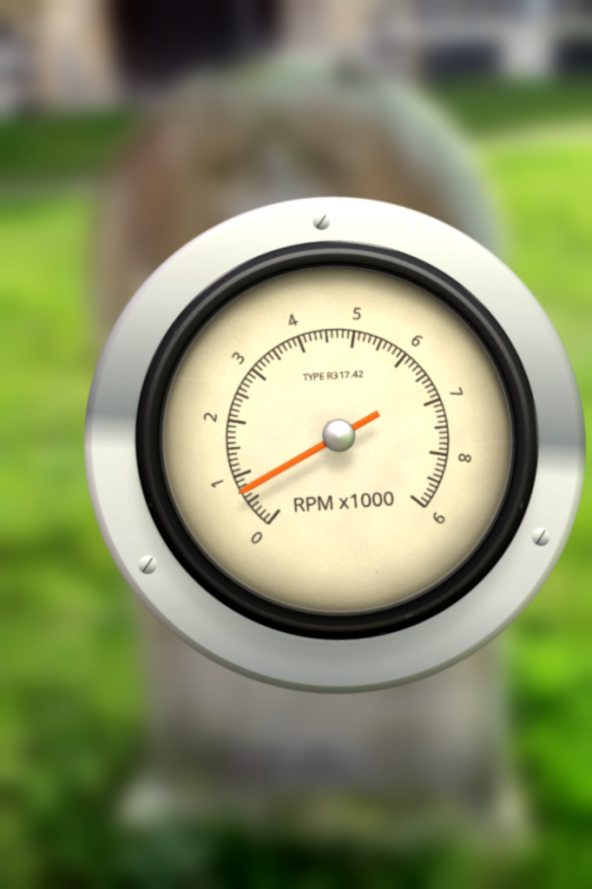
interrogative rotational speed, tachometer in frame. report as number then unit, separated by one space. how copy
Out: 700 rpm
